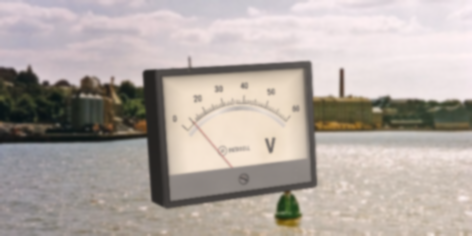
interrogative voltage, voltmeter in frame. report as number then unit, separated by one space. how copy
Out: 10 V
